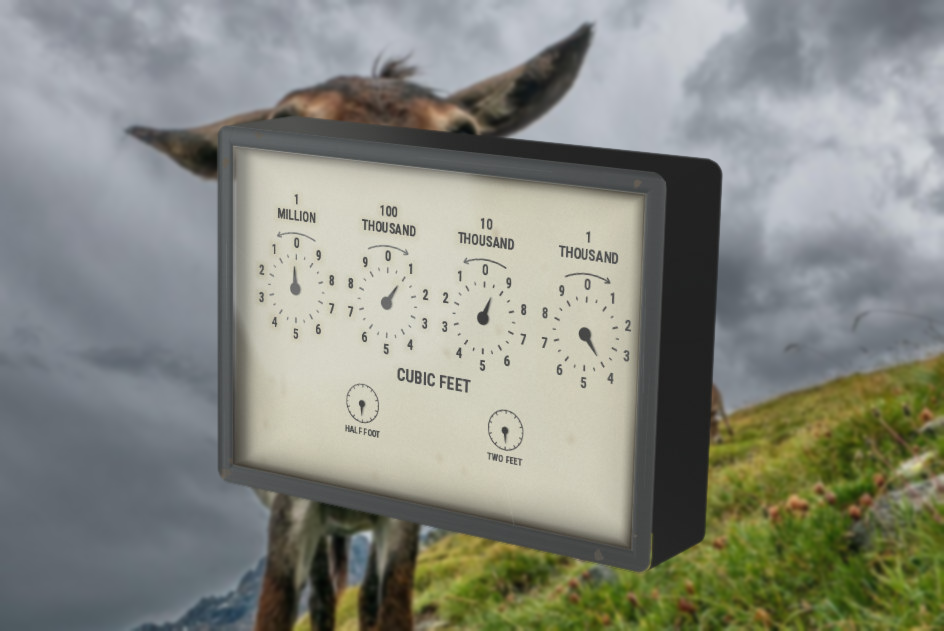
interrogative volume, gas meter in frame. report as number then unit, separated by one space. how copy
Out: 9400 ft³
